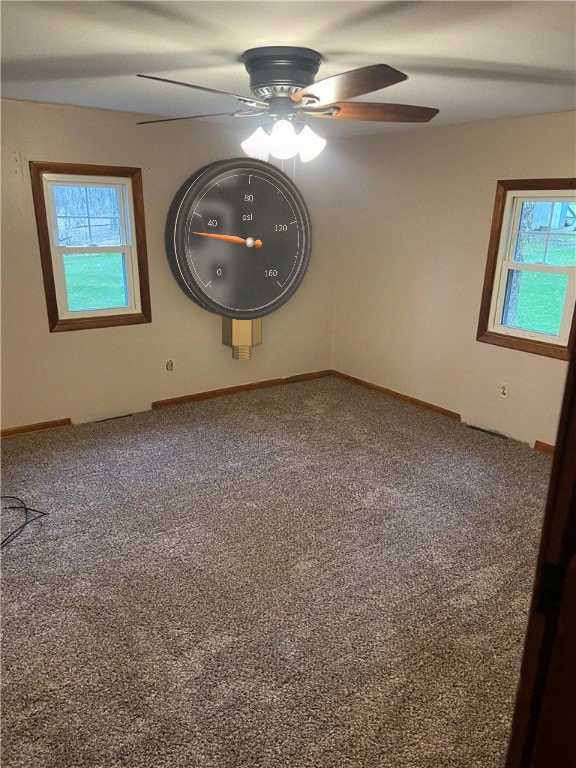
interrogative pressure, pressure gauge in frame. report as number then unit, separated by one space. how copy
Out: 30 psi
